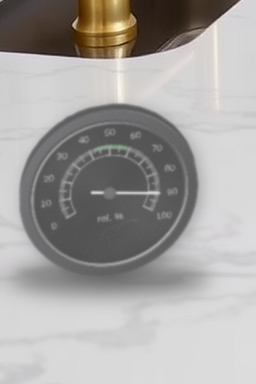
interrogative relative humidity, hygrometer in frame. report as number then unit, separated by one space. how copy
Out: 90 %
